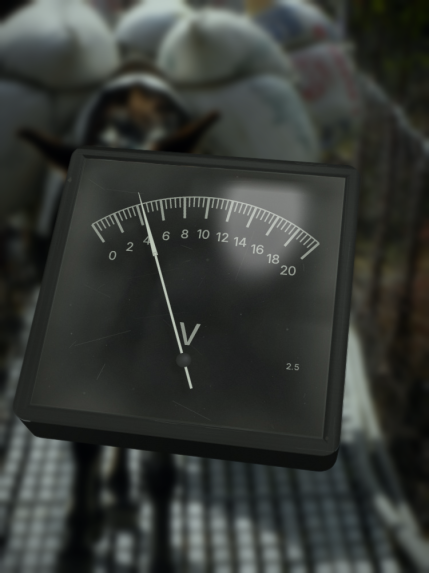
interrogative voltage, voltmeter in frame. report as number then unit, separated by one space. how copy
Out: 4.4 V
